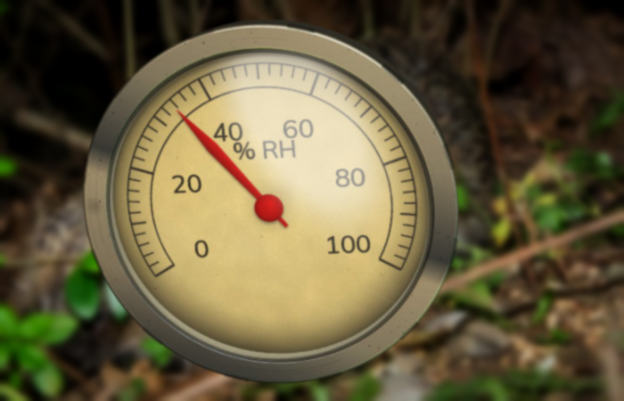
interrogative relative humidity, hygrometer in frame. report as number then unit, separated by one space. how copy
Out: 34 %
